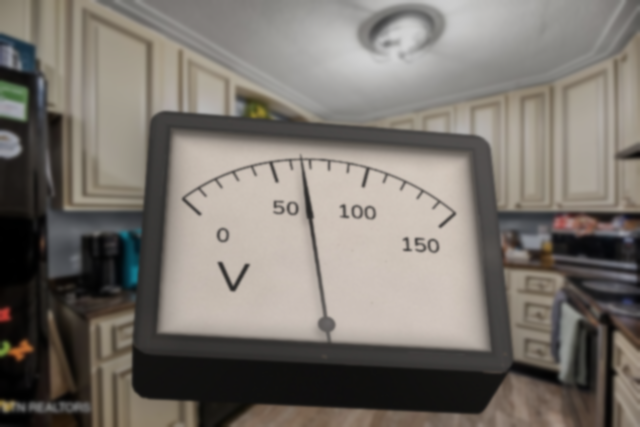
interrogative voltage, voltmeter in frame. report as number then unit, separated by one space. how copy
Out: 65 V
